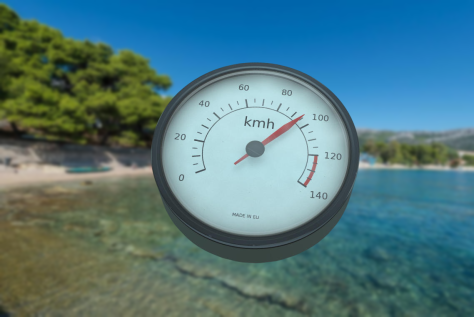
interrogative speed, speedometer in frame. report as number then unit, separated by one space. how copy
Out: 95 km/h
